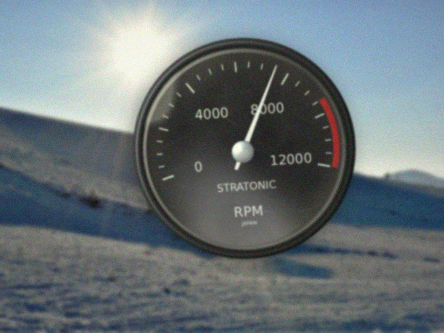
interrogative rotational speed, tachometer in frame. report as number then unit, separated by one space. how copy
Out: 7500 rpm
